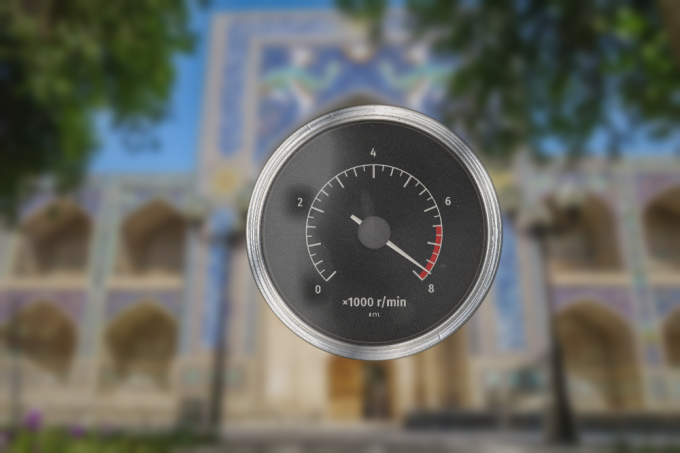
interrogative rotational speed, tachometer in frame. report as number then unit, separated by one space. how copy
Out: 7750 rpm
